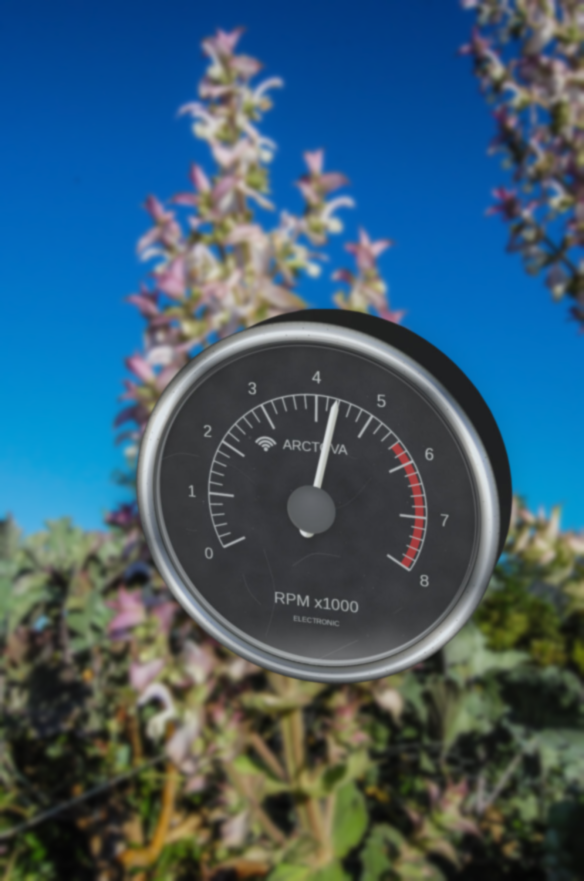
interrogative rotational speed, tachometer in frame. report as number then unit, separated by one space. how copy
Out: 4400 rpm
